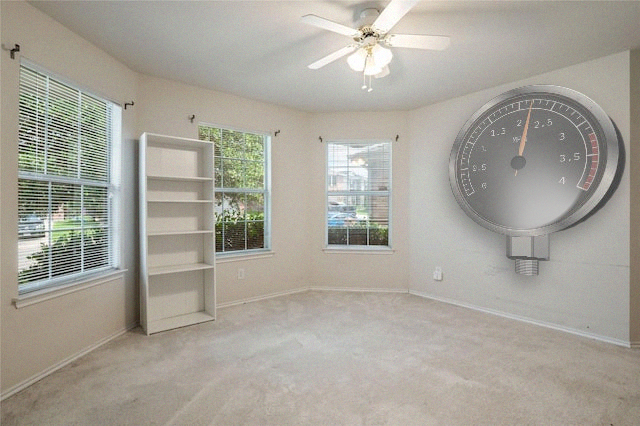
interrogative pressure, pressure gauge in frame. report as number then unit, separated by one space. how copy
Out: 2.2 MPa
